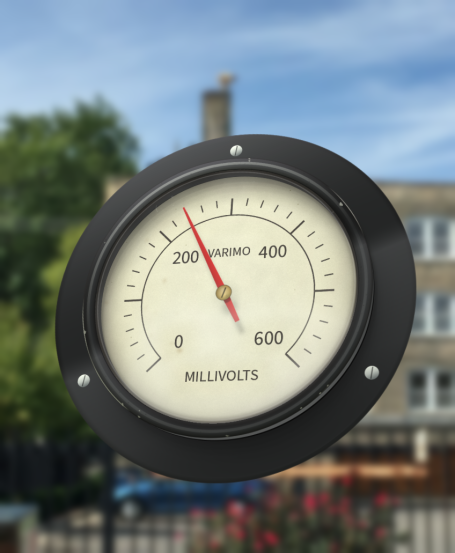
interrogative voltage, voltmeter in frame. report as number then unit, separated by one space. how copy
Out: 240 mV
